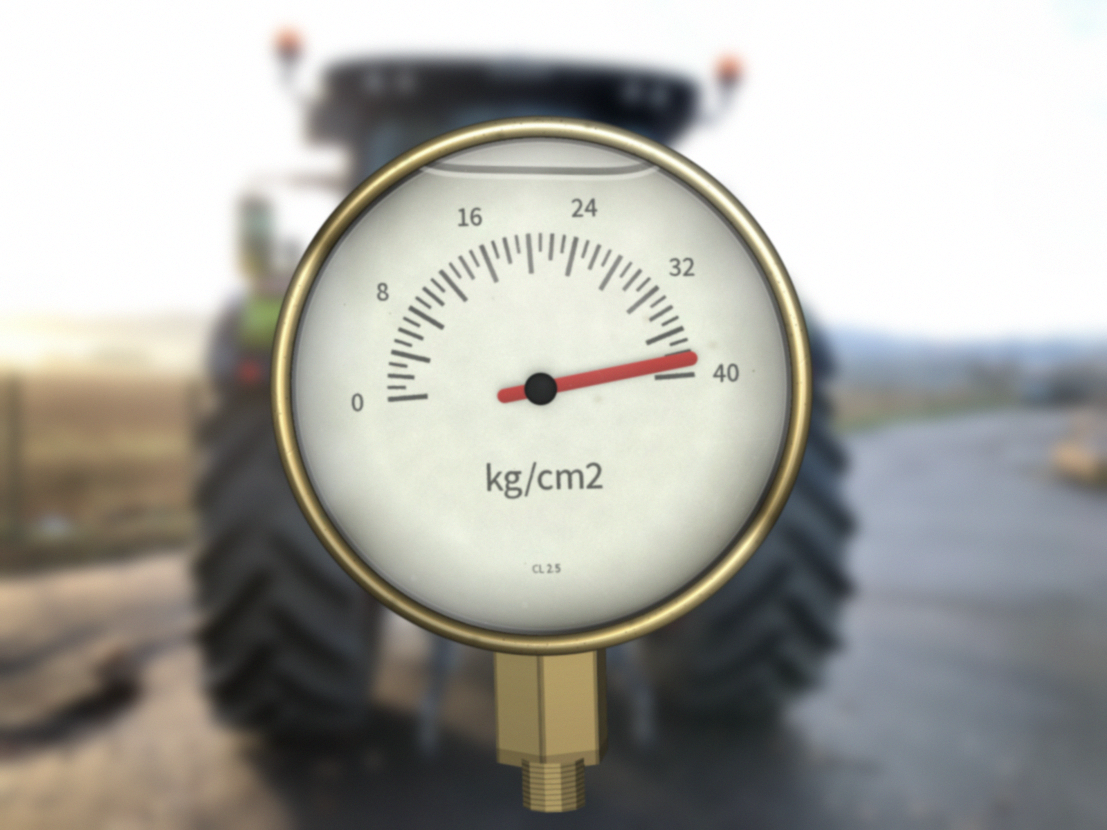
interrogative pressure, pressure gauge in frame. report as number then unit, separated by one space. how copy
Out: 38.5 kg/cm²
